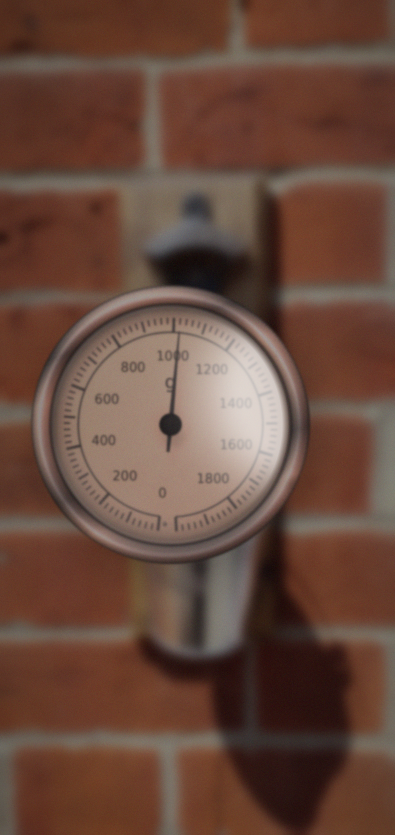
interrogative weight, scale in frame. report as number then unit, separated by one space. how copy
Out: 1020 g
